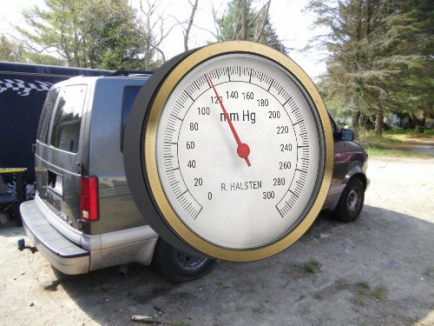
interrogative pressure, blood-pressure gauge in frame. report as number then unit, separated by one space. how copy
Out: 120 mmHg
